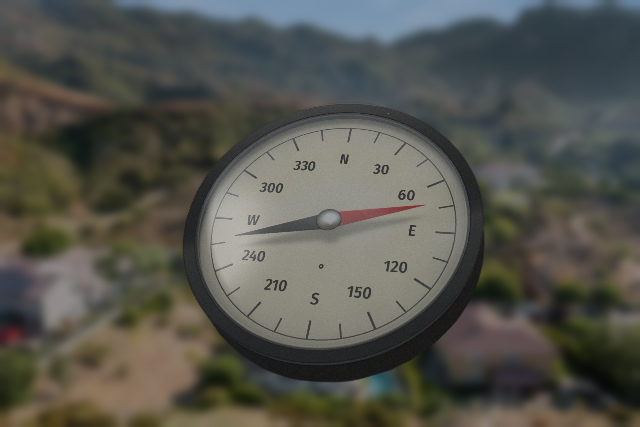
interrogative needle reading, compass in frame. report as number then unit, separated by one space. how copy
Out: 75 °
